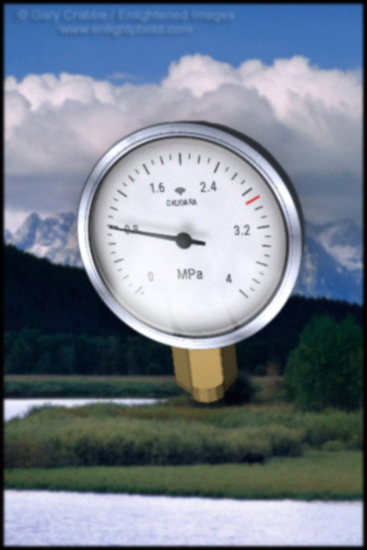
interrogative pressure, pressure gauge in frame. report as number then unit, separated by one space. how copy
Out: 0.8 MPa
